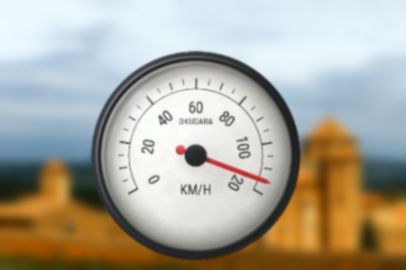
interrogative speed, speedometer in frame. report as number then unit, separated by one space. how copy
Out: 115 km/h
